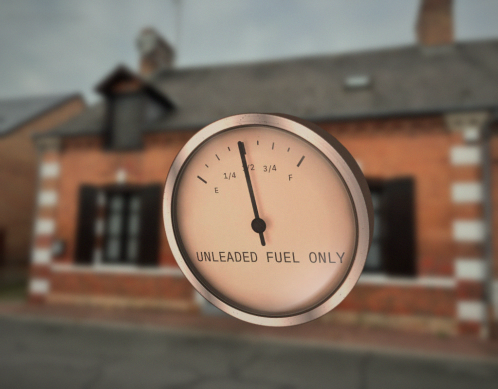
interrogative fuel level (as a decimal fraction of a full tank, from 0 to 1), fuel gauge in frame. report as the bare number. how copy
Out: 0.5
